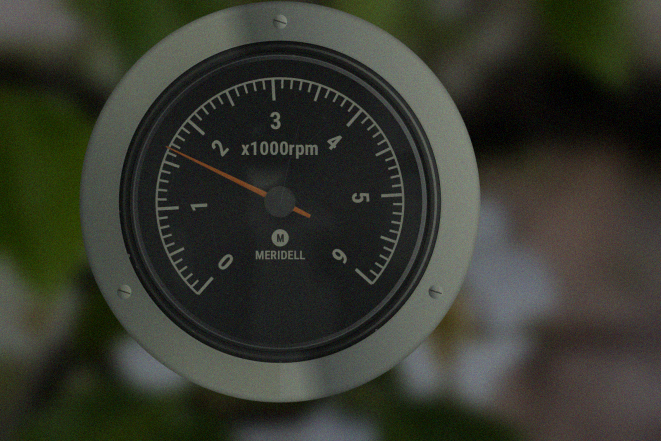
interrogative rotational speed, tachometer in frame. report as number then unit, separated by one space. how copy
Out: 1650 rpm
